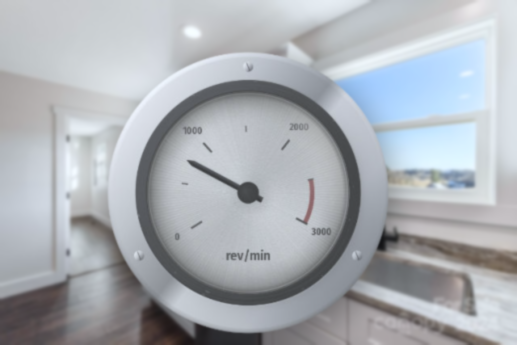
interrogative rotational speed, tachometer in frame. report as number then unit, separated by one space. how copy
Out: 750 rpm
